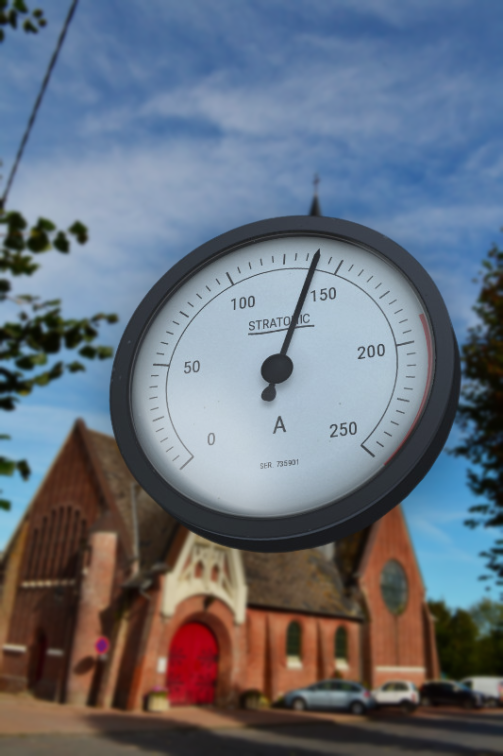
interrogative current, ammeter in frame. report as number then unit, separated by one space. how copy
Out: 140 A
